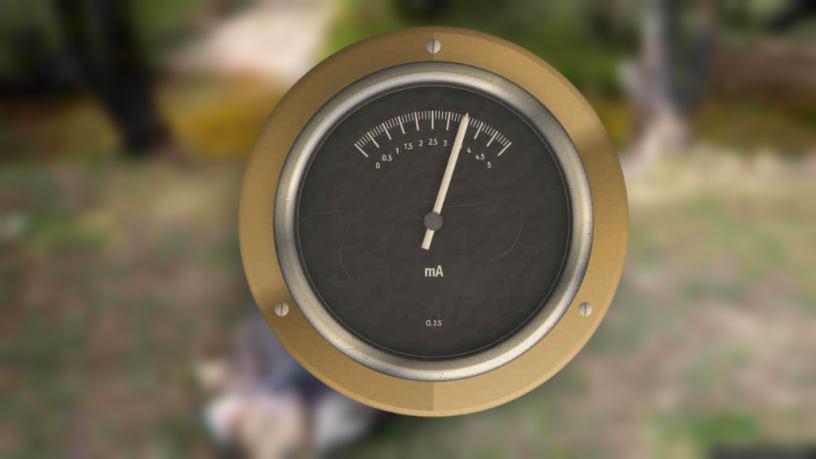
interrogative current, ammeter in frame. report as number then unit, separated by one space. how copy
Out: 3.5 mA
